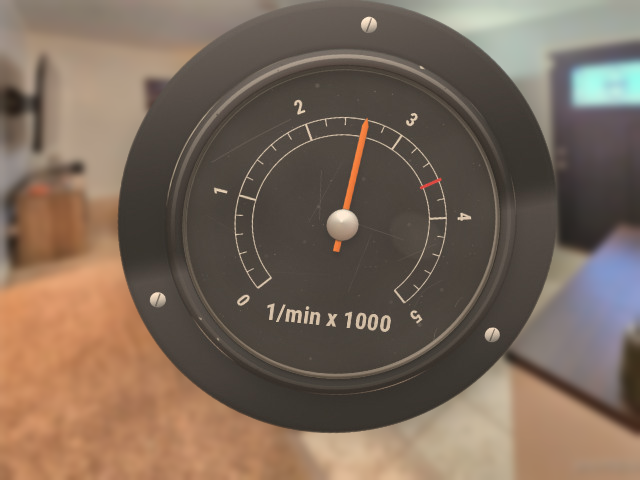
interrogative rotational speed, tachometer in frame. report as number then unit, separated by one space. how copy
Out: 2600 rpm
